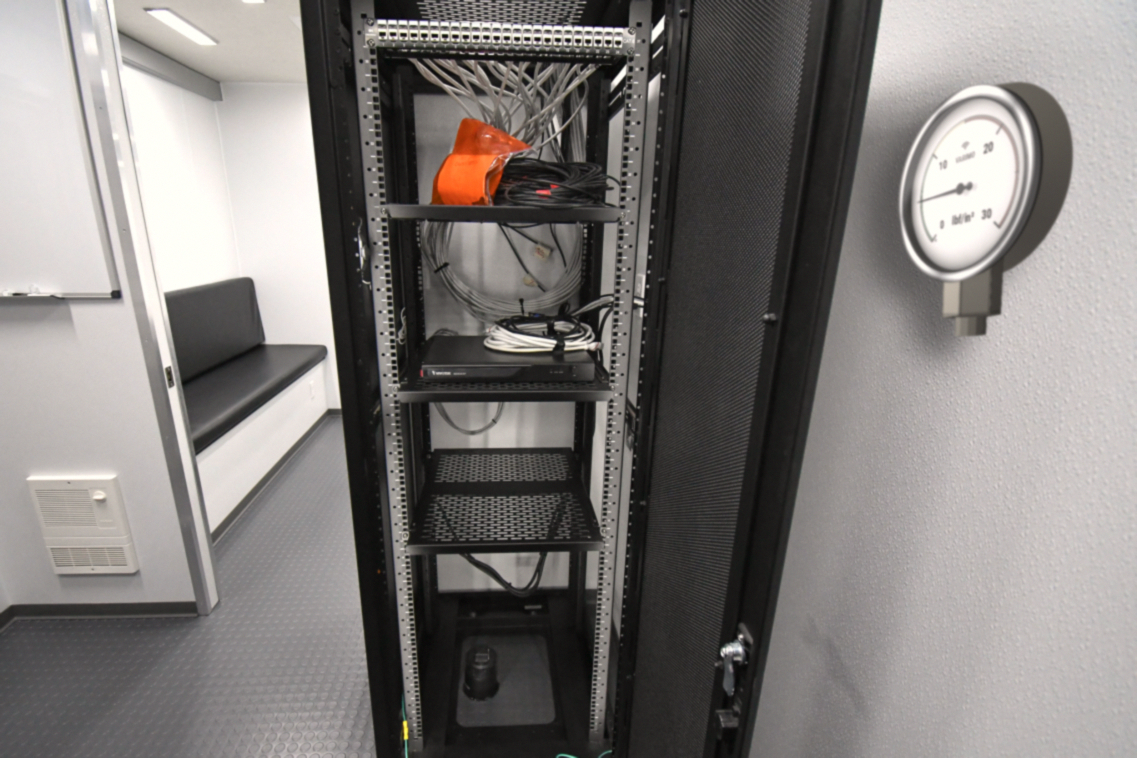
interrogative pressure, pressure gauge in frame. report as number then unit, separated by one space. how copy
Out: 5 psi
